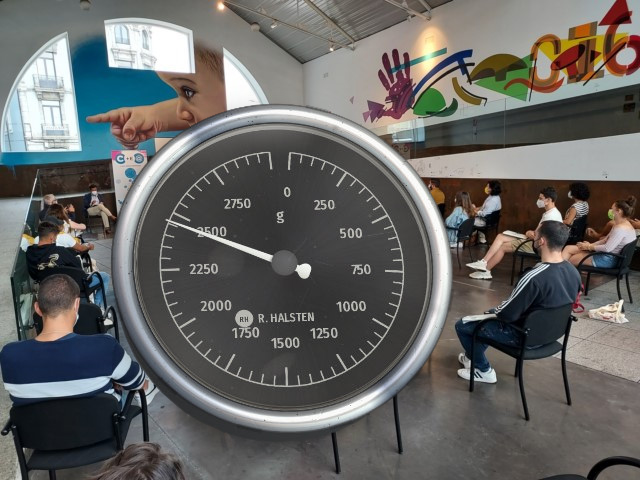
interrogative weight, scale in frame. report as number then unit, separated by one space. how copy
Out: 2450 g
